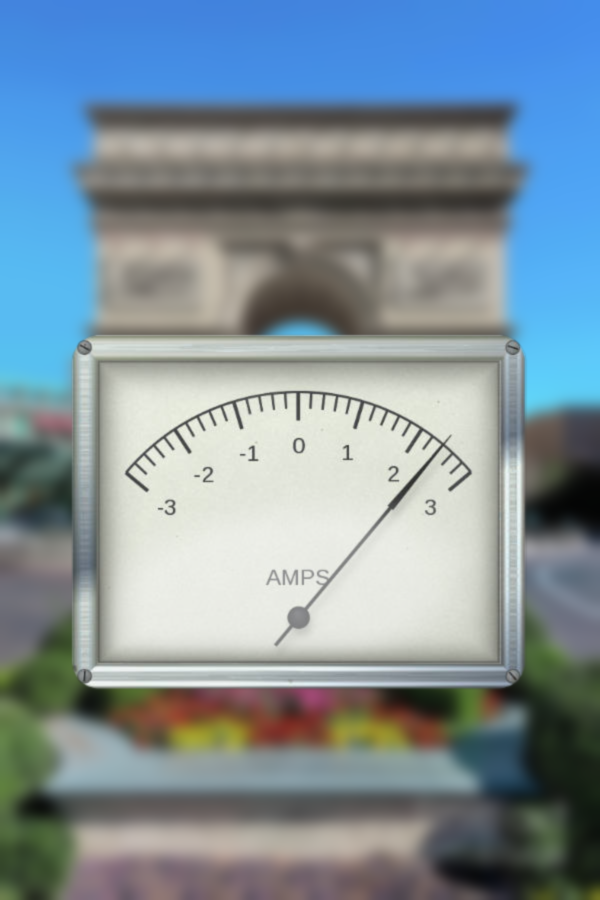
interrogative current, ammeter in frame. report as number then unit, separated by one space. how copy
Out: 2.4 A
